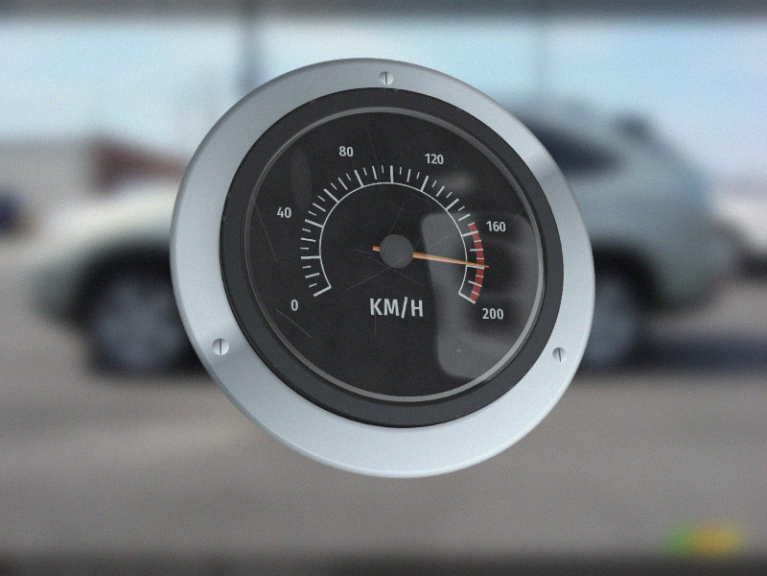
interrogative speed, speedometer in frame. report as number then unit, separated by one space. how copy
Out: 180 km/h
